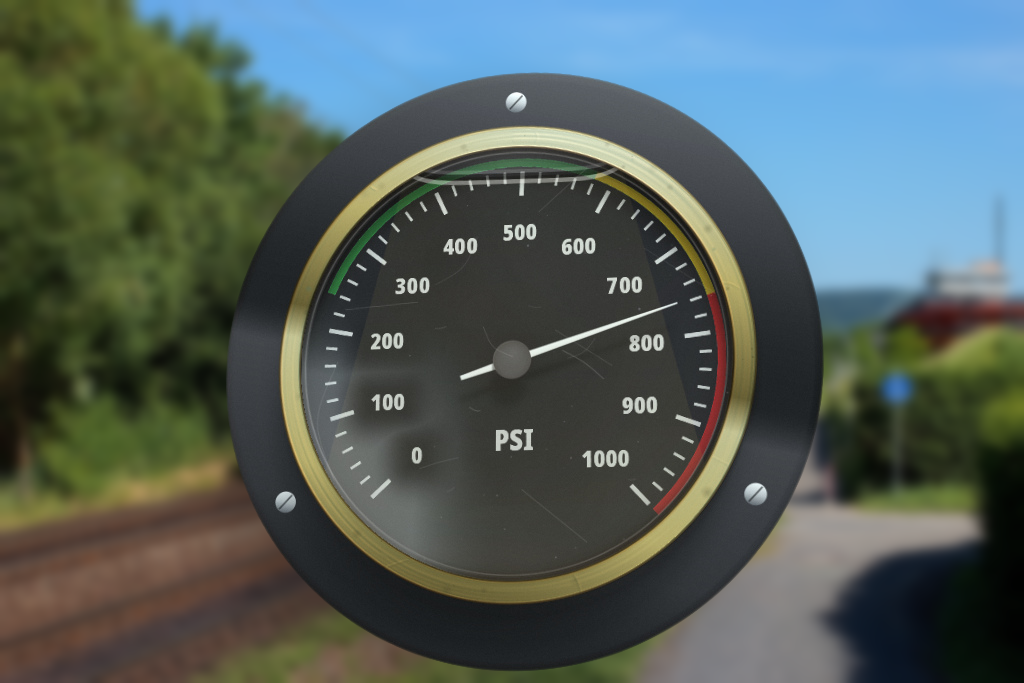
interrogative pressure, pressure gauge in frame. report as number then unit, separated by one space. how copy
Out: 760 psi
